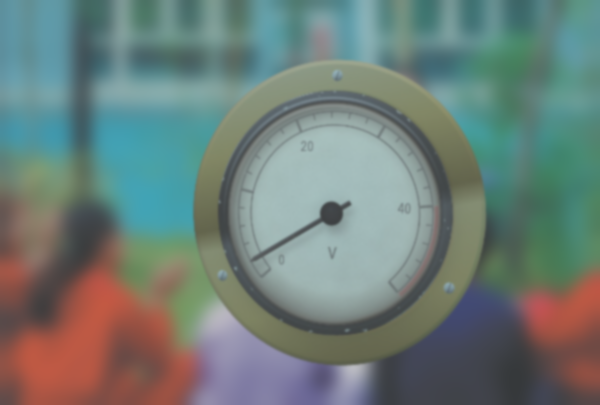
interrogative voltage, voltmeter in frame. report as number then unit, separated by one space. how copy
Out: 2 V
